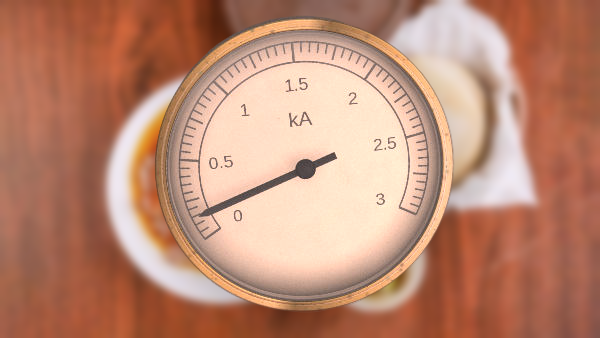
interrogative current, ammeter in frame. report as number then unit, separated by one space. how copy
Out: 0.15 kA
